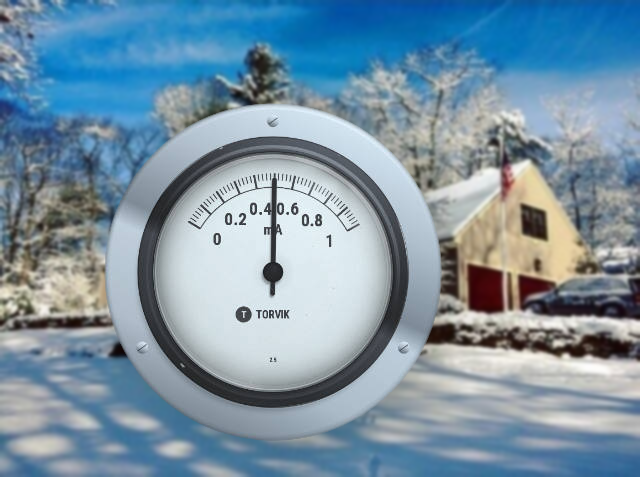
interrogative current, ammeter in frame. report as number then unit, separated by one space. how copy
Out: 0.5 mA
